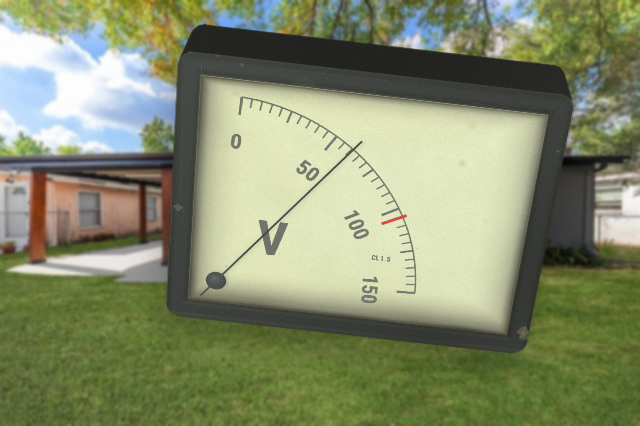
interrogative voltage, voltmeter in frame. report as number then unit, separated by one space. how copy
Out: 60 V
